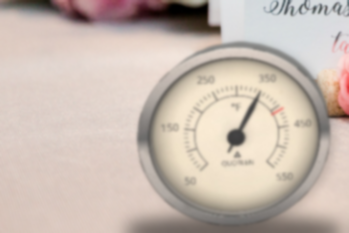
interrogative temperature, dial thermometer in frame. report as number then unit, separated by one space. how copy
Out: 350 °F
